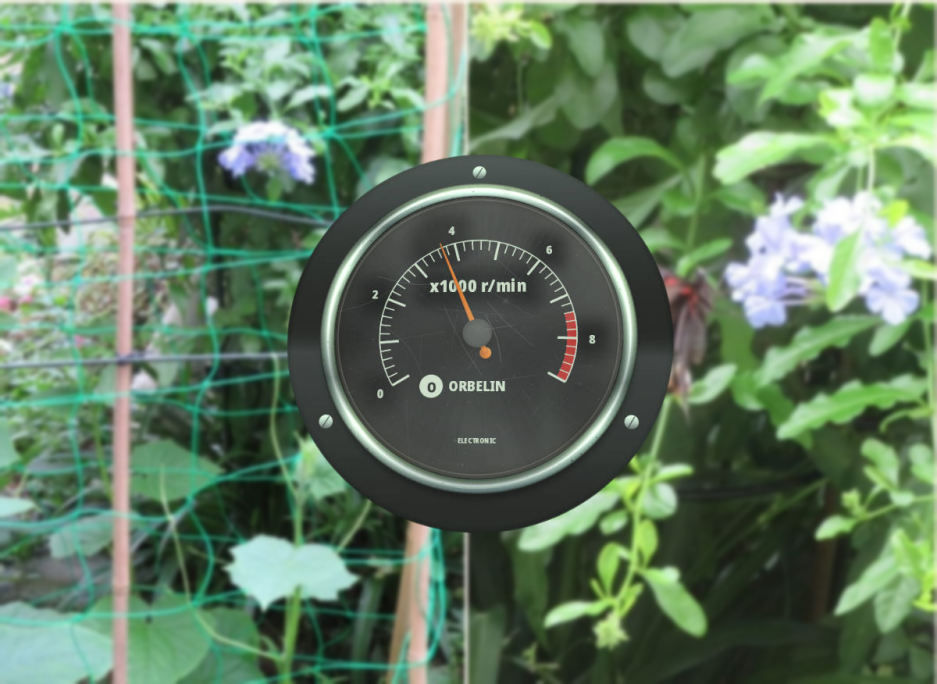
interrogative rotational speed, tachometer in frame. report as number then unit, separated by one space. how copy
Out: 3700 rpm
